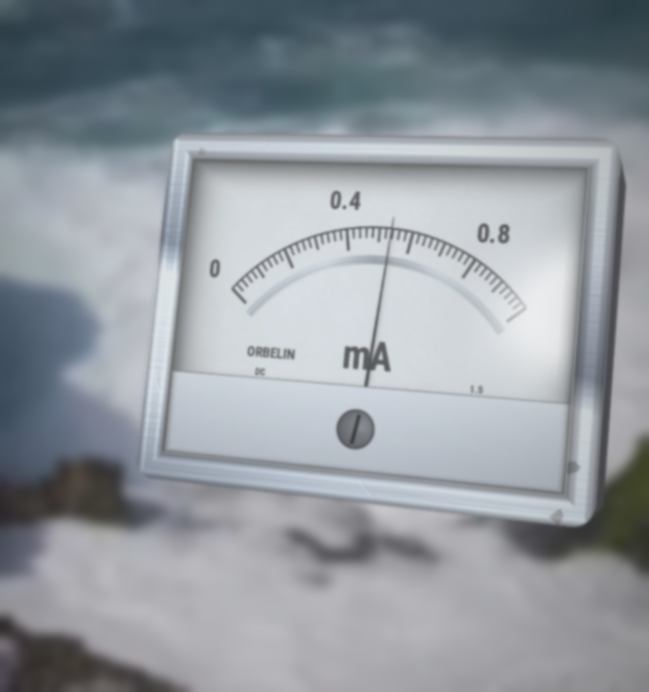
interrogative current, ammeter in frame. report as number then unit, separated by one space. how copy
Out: 0.54 mA
